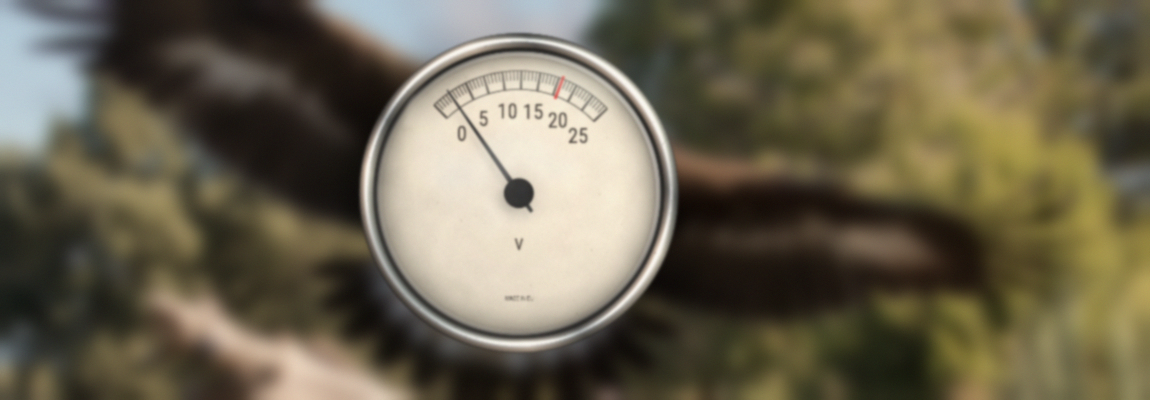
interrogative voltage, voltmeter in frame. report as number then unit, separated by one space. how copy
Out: 2.5 V
